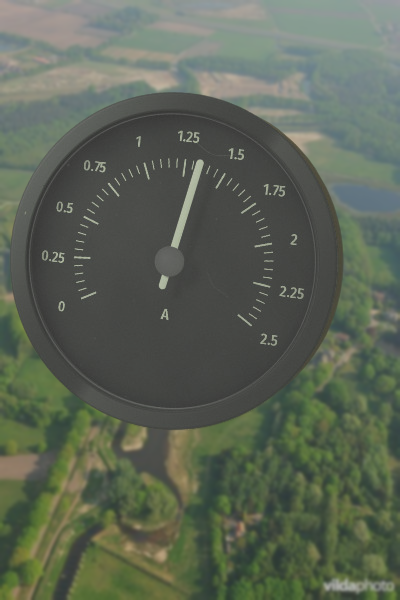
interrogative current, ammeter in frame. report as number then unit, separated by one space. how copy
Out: 1.35 A
